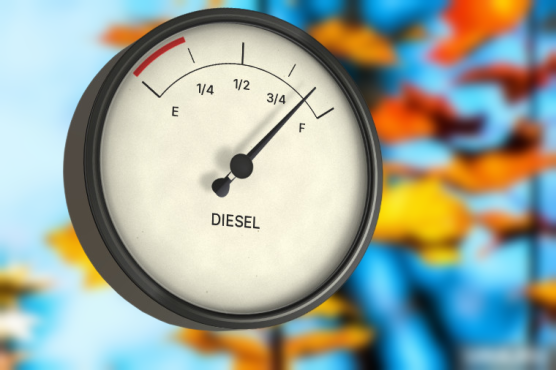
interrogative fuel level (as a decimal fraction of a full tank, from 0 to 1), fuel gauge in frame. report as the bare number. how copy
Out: 0.875
